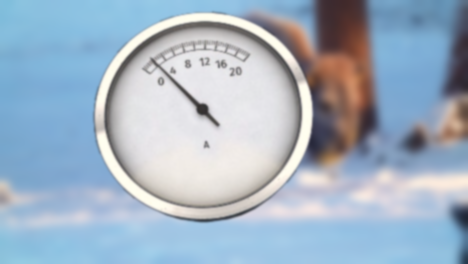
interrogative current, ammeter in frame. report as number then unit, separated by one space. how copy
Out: 2 A
